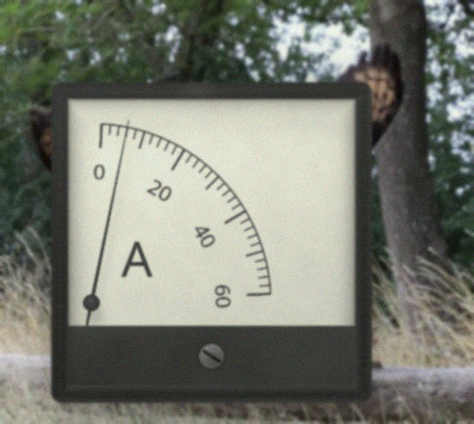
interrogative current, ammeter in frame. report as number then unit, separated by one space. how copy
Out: 6 A
